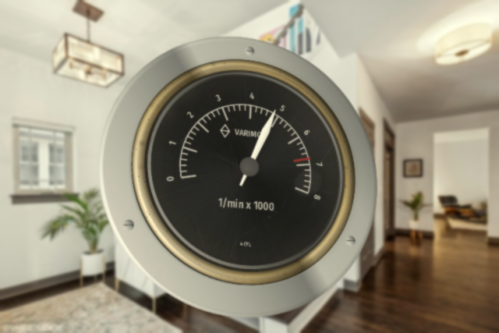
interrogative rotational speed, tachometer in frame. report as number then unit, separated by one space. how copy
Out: 4800 rpm
